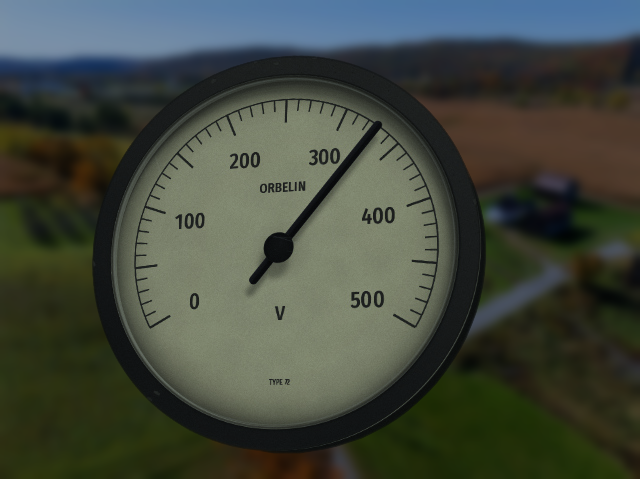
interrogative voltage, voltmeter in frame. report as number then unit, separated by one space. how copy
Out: 330 V
